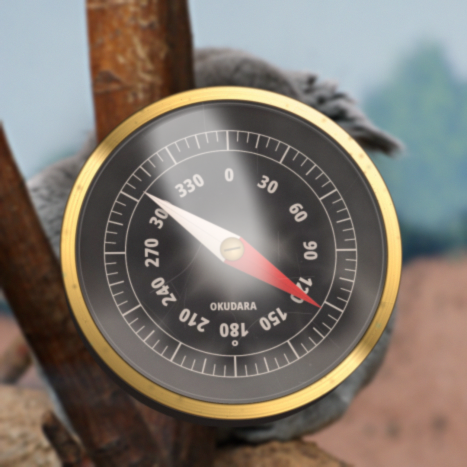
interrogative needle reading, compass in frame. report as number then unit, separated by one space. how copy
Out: 125 °
